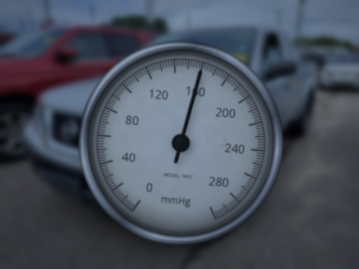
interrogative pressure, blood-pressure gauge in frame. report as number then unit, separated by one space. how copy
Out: 160 mmHg
